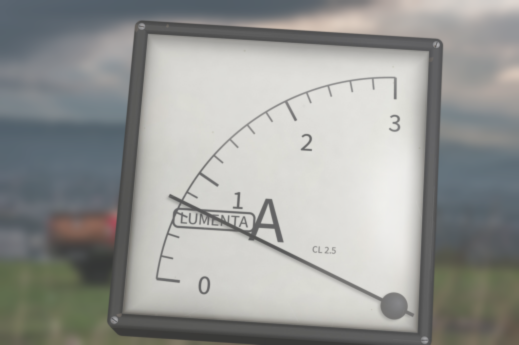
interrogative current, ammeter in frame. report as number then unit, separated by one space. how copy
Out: 0.7 A
